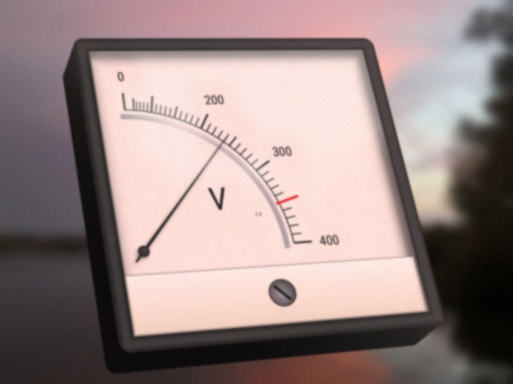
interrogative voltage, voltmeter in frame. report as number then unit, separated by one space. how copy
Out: 240 V
